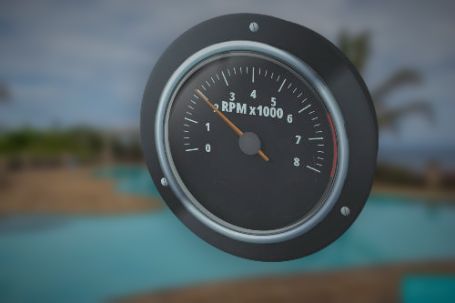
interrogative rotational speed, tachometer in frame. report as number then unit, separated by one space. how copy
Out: 2000 rpm
